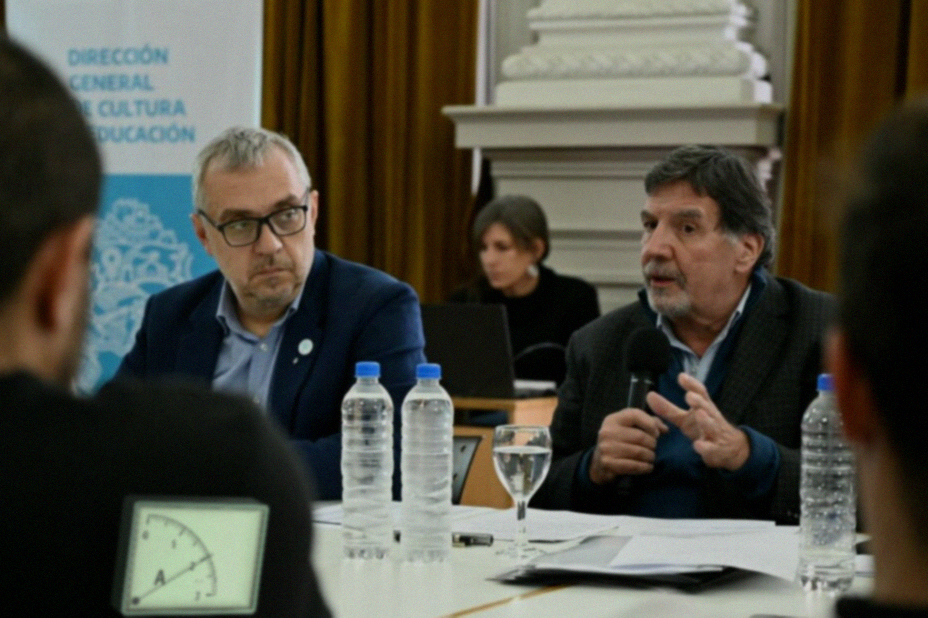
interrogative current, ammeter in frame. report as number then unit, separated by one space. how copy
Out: 2 A
